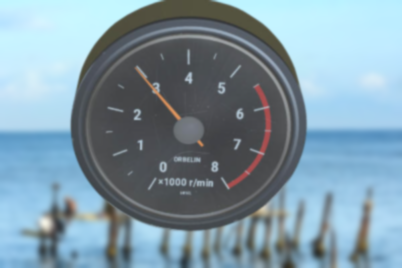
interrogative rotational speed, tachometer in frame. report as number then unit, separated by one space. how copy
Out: 3000 rpm
